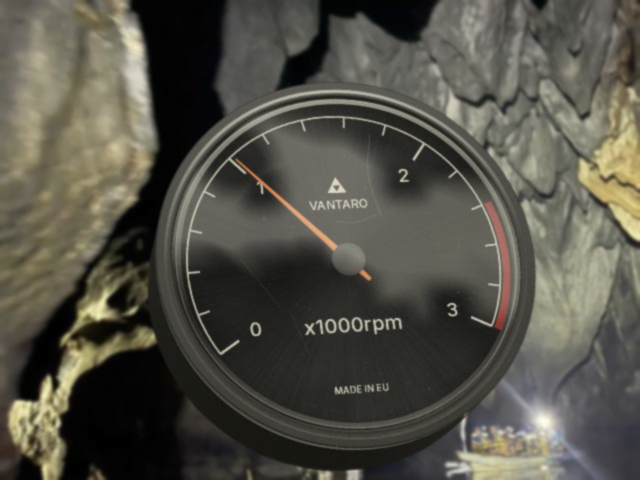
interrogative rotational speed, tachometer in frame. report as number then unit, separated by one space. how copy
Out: 1000 rpm
